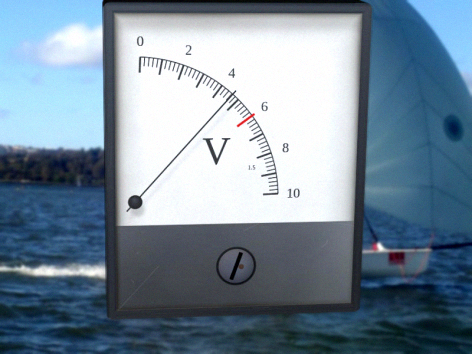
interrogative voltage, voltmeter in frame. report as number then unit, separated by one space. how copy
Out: 4.6 V
